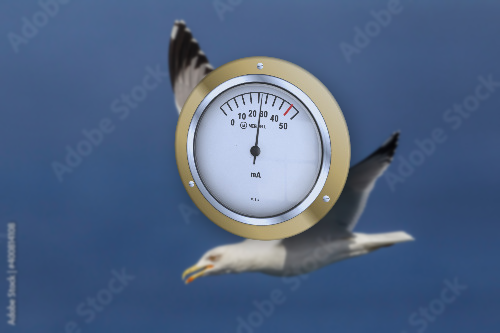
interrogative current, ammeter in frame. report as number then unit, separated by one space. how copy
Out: 27.5 mA
